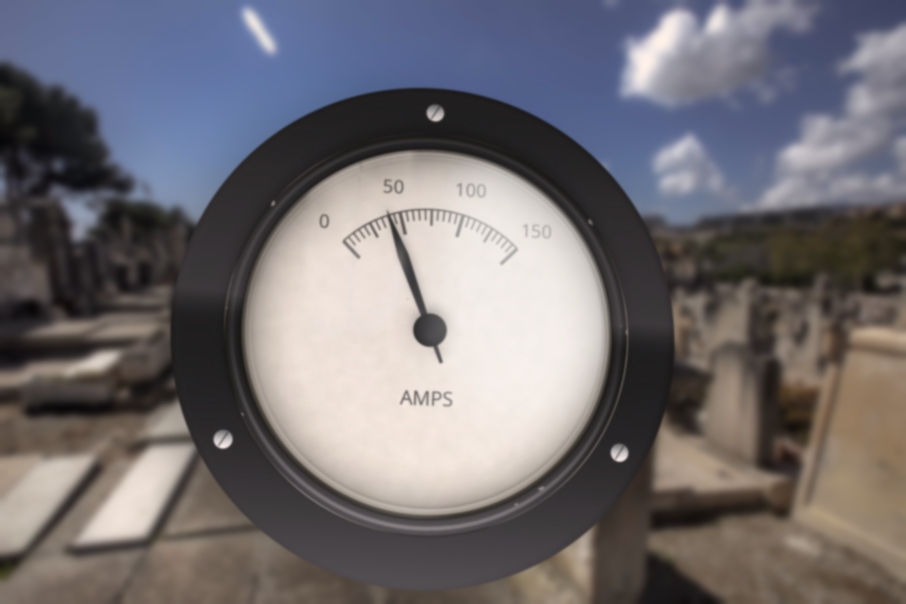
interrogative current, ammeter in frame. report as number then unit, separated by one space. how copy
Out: 40 A
